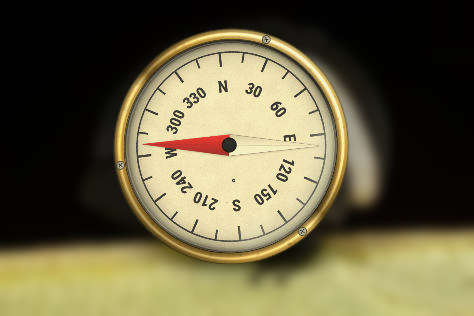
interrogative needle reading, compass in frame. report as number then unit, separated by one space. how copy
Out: 277.5 °
